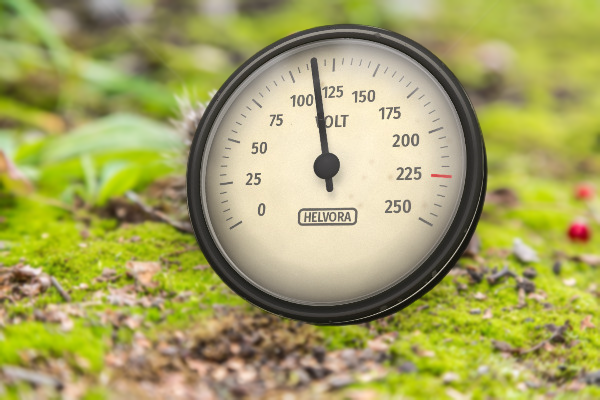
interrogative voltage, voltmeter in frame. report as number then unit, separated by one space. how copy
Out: 115 V
